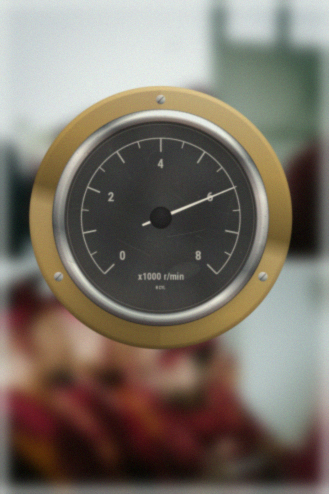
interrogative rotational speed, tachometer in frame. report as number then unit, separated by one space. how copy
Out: 6000 rpm
